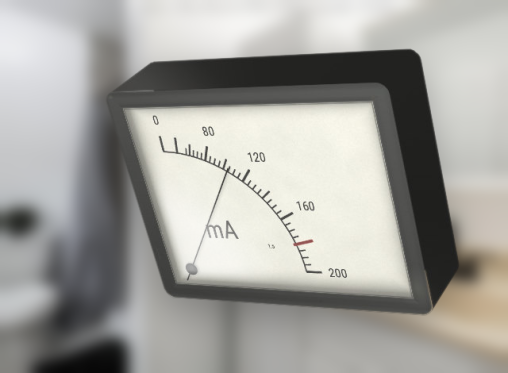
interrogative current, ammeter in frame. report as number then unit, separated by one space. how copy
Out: 105 mA
